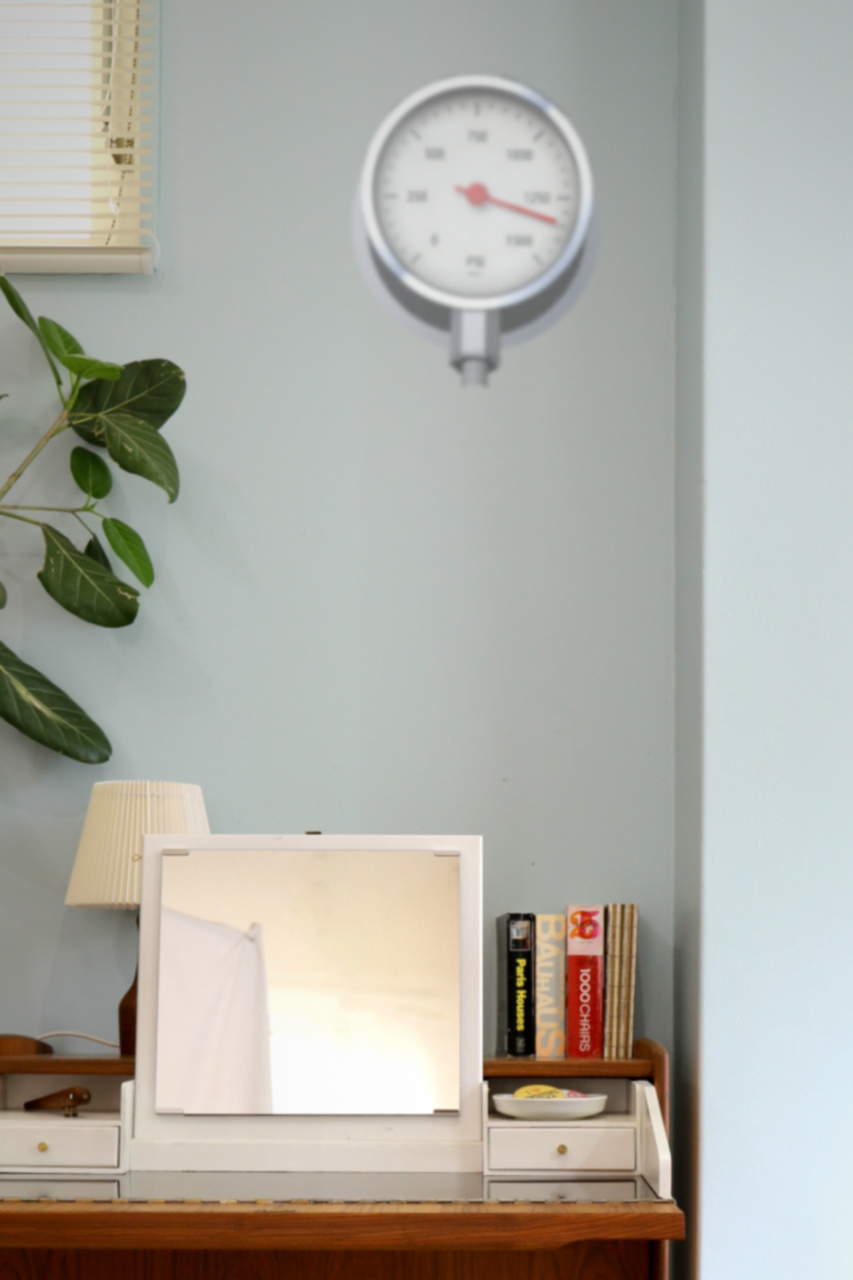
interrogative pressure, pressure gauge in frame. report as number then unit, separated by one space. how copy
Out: 1350 psi
